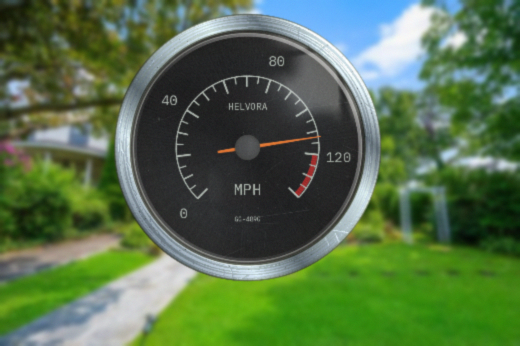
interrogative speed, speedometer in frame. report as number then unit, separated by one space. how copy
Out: 112.5 mph
